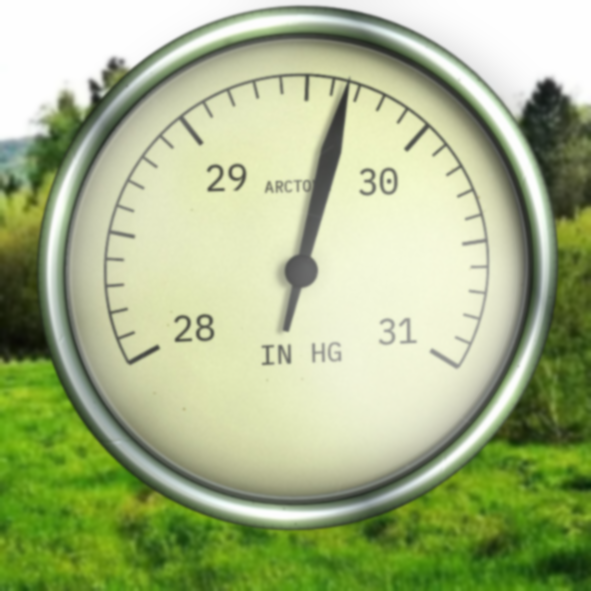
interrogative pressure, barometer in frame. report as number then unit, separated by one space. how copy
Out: 29.65 inHg
